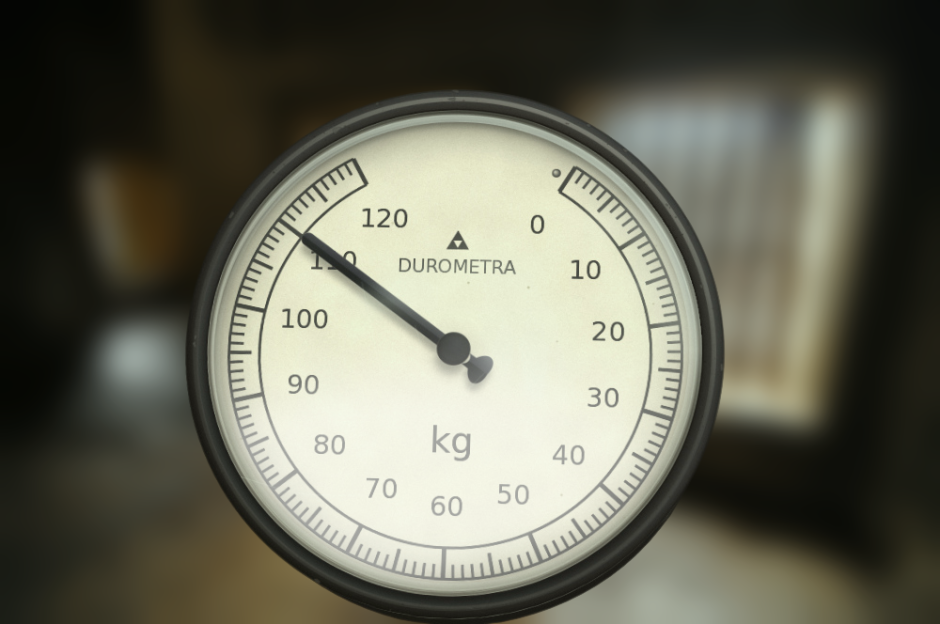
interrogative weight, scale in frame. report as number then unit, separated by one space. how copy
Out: 110 kg
